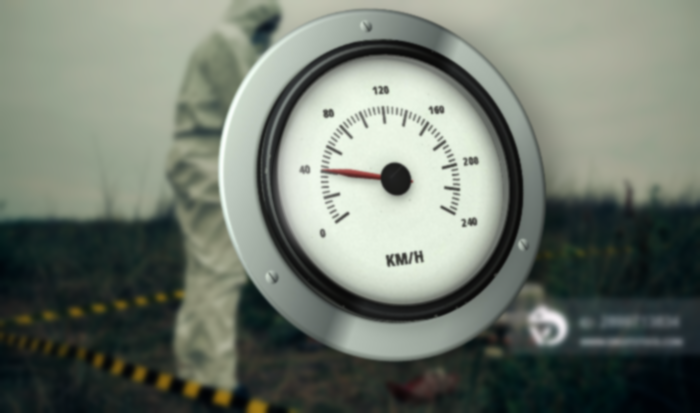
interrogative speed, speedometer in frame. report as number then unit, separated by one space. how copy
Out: 40 km/h
